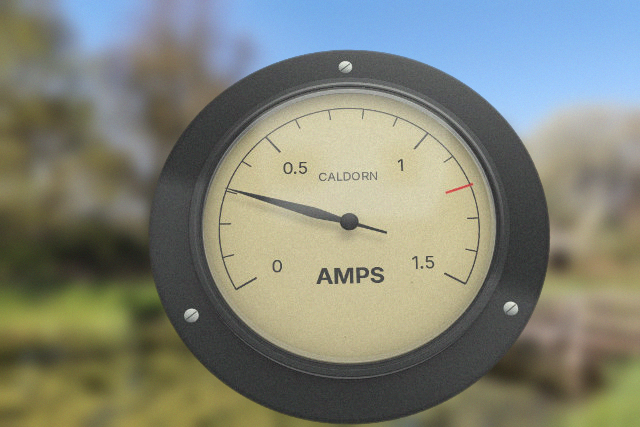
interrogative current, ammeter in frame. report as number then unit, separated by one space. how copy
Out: 0.3 A
